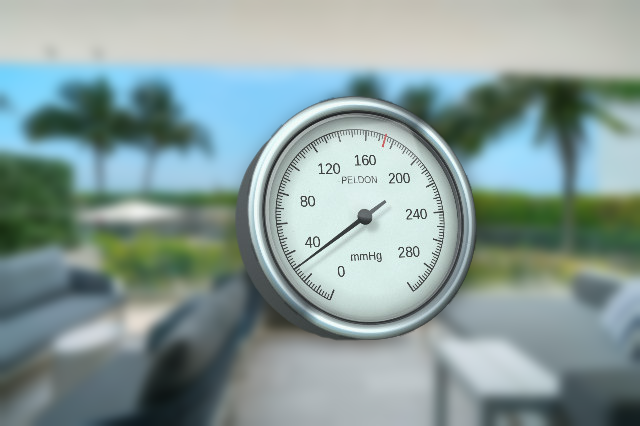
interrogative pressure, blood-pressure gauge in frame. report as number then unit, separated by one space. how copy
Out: 30 mmHg
